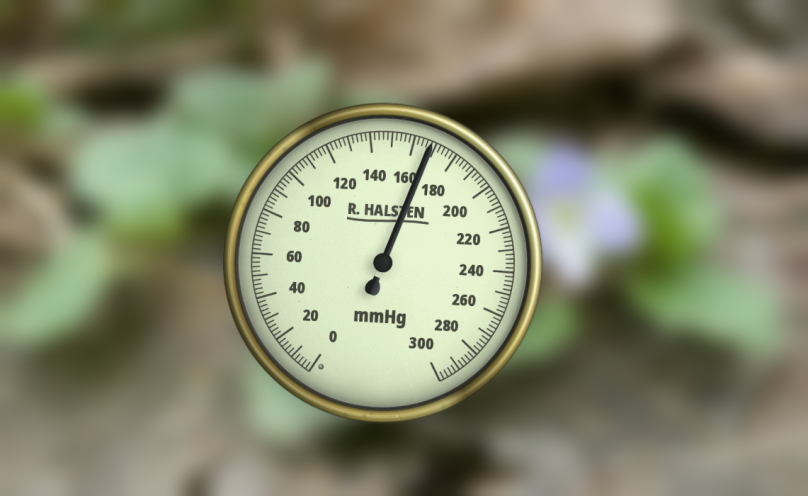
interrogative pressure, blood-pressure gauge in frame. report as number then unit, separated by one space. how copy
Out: 168 mmHg
